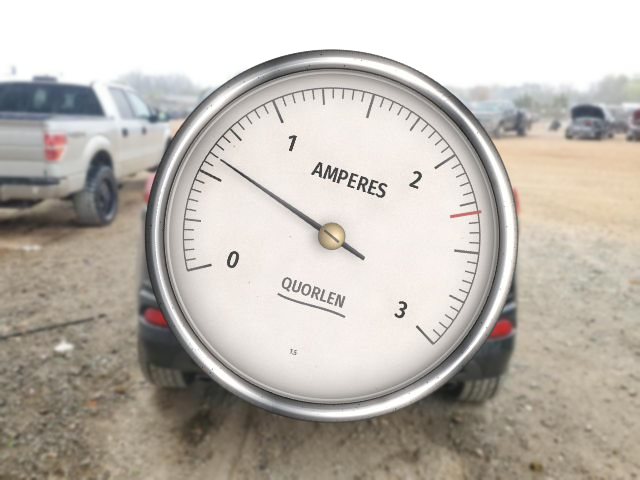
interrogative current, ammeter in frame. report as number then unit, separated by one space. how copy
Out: 0.6 A
